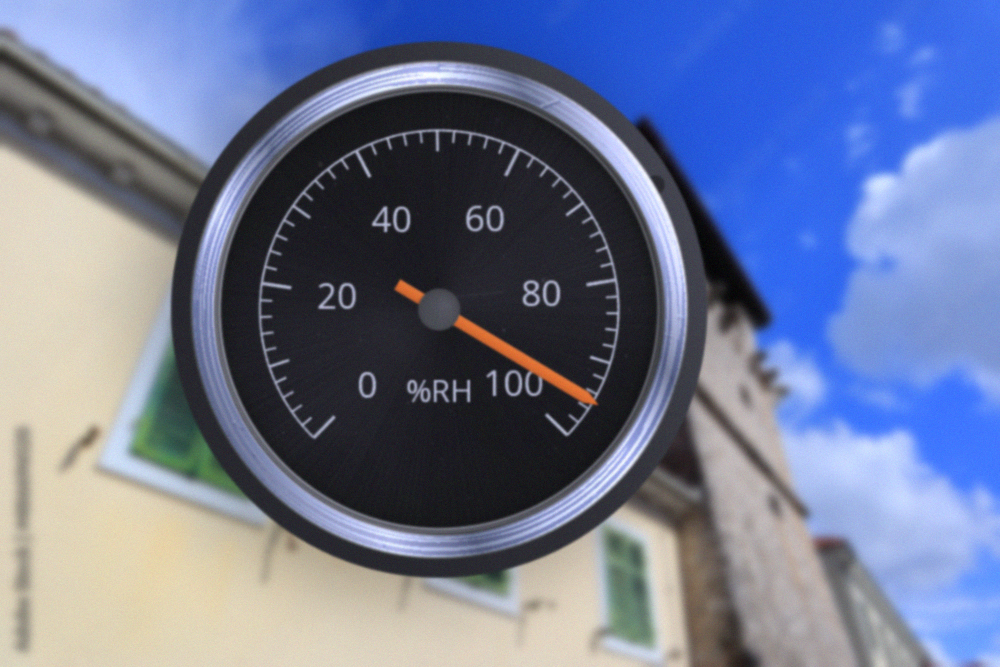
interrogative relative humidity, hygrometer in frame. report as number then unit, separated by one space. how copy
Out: 95 %
